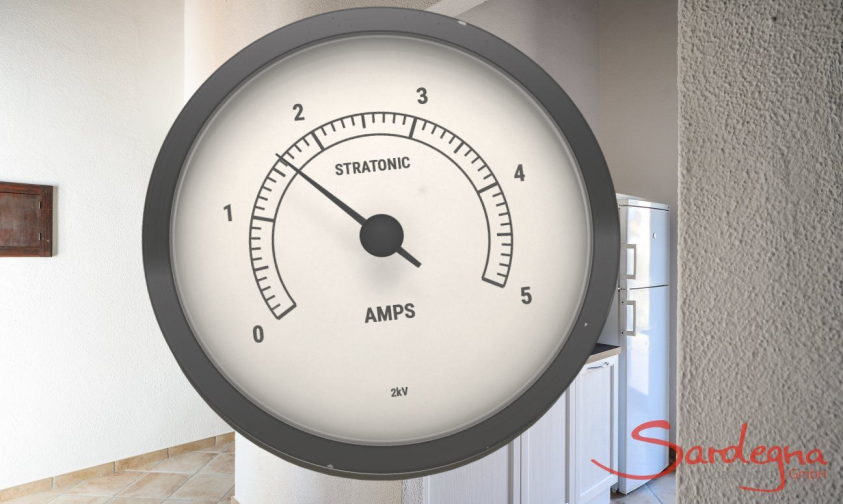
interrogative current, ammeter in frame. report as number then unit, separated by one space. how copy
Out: 1.6 A
